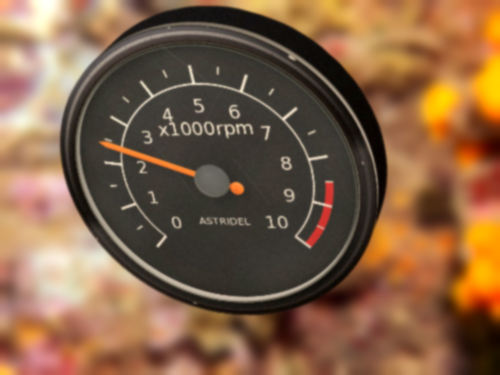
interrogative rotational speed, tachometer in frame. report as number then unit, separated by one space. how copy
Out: 2500 rpm
